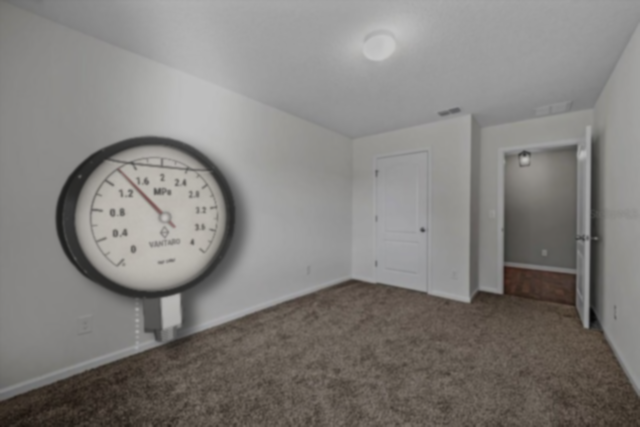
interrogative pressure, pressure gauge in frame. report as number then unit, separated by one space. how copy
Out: 1.4 MPa
